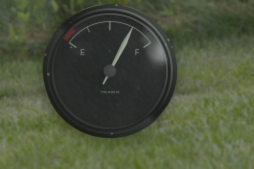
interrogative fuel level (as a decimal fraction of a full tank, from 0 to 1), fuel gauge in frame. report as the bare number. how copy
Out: 0.75
